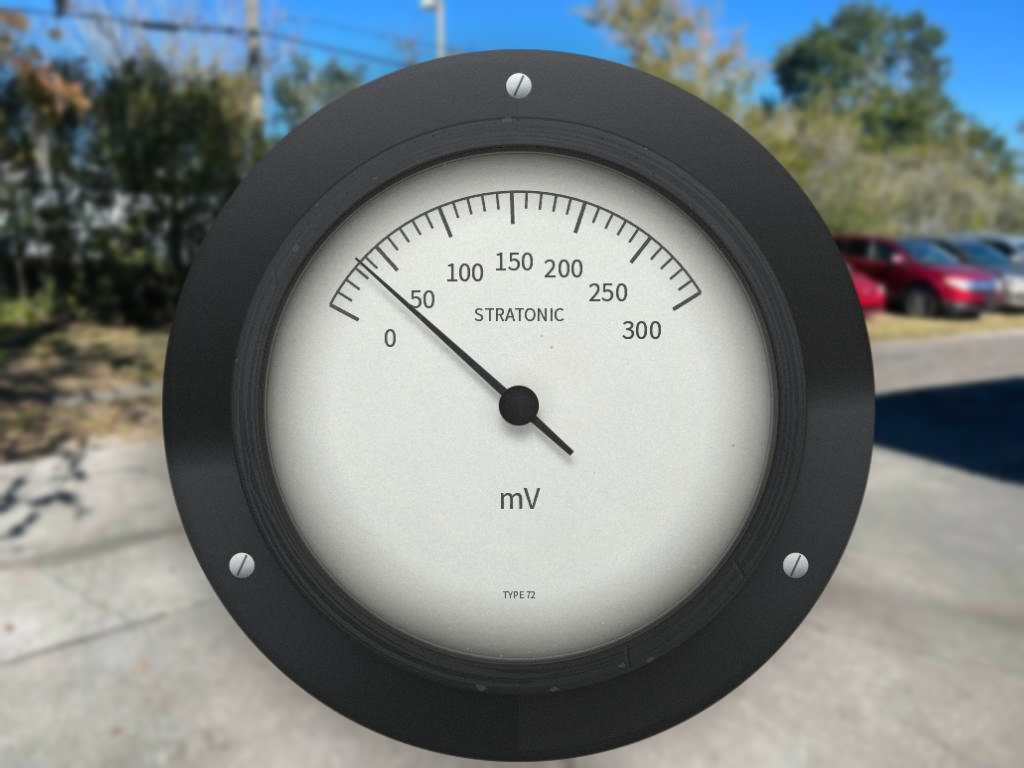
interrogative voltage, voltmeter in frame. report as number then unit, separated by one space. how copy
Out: 35 mV
